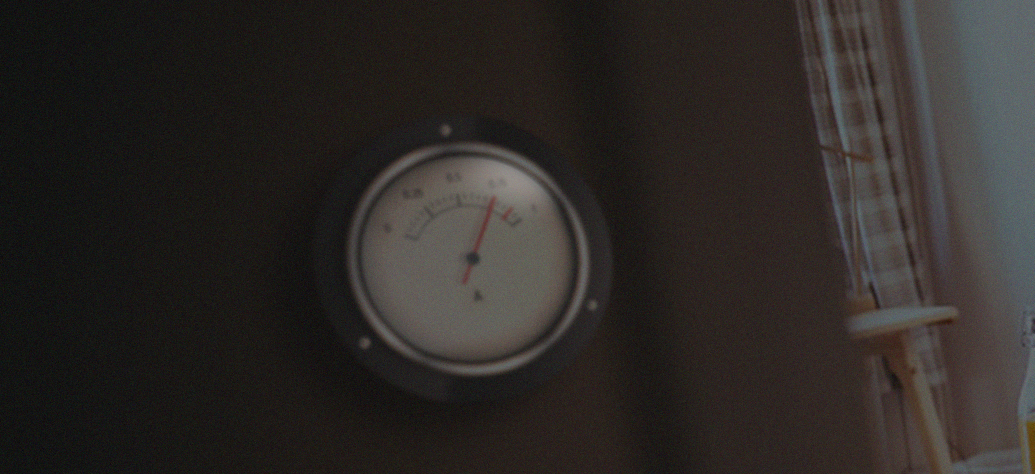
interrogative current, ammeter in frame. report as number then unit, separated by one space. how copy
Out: 0.75 A
